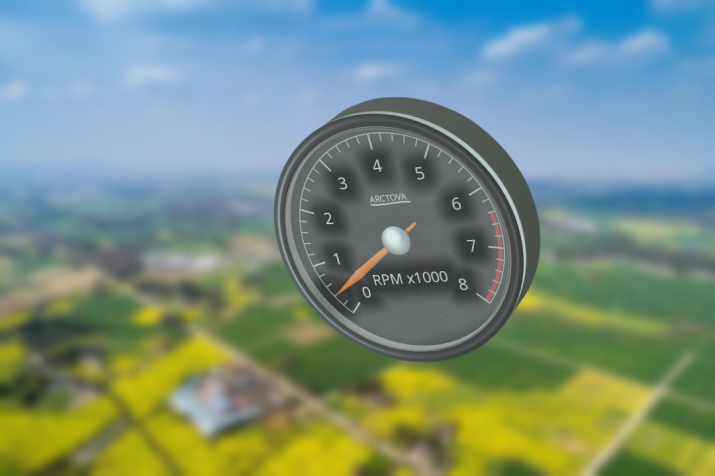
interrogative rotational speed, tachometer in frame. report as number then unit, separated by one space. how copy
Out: 400 rpm
